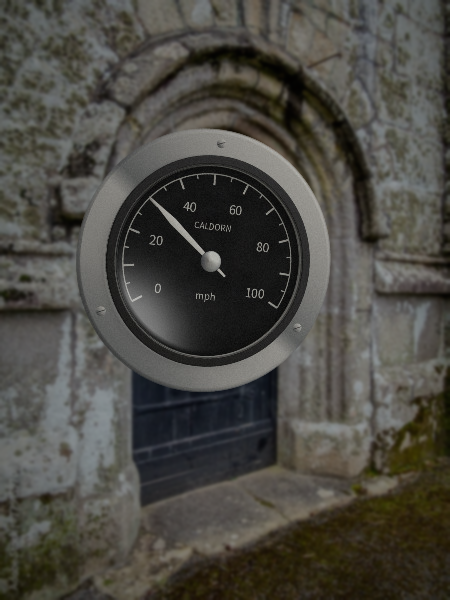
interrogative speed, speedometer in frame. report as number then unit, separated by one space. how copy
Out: 30 mph
